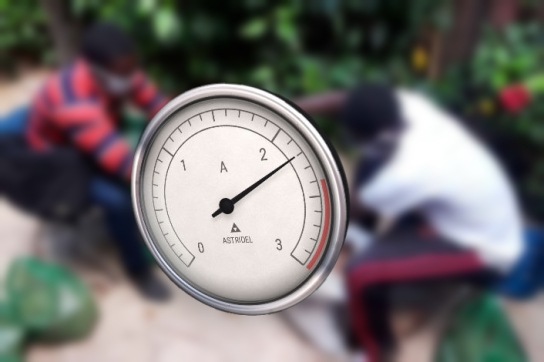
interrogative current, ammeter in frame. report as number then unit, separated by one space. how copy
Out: 2.2 A
